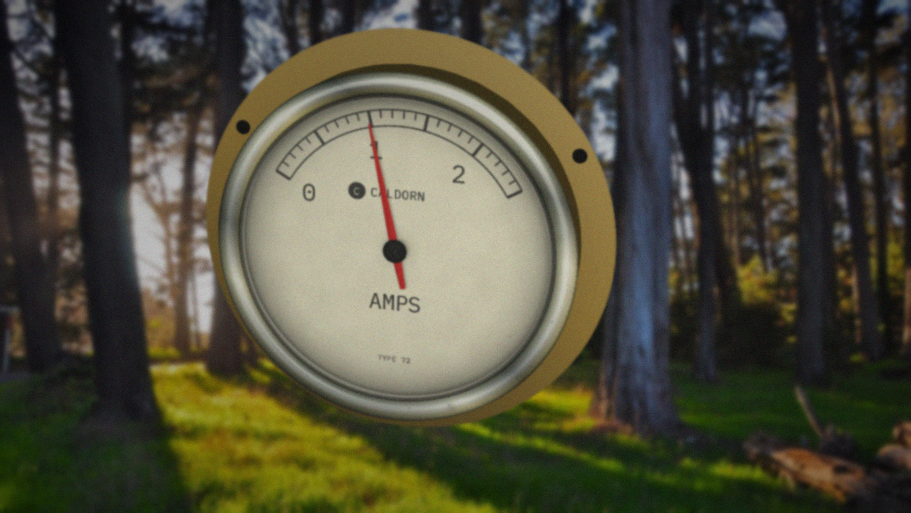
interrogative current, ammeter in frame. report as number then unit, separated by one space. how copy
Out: 1 A
